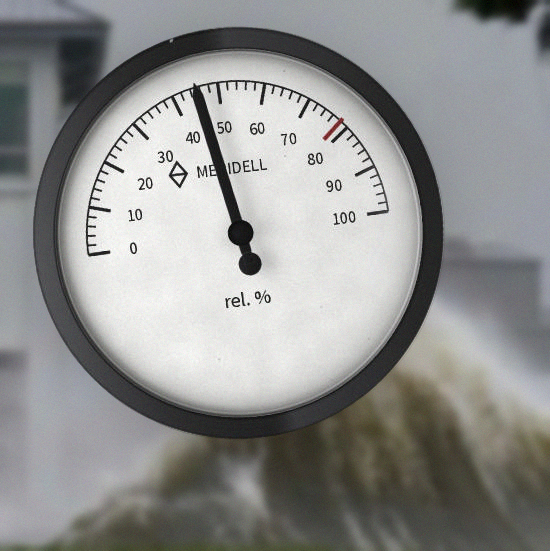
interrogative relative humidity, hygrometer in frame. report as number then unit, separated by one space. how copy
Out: 45 %
